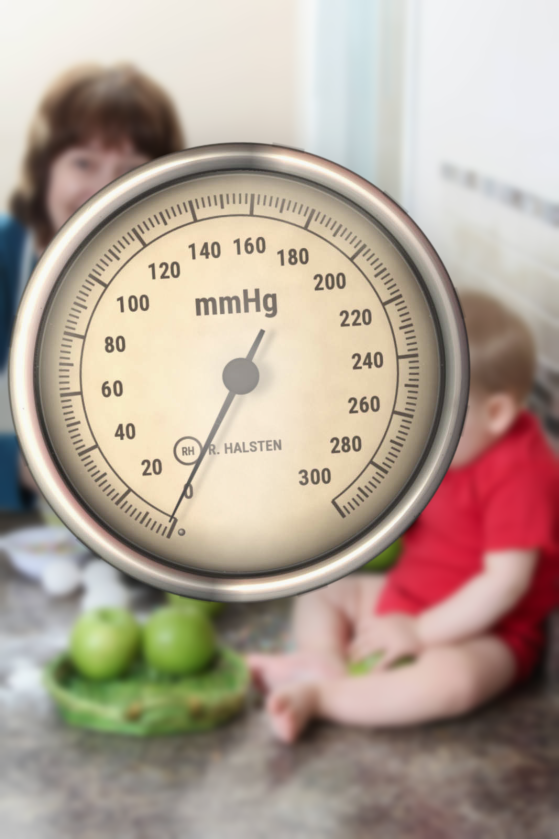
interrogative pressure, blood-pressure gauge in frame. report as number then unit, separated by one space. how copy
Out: 2 mmHg
